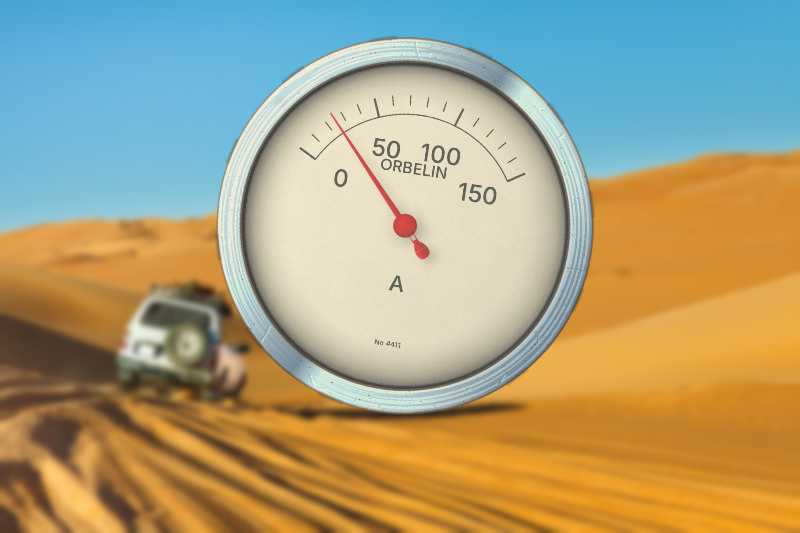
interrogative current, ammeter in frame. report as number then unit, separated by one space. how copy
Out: 25 A
